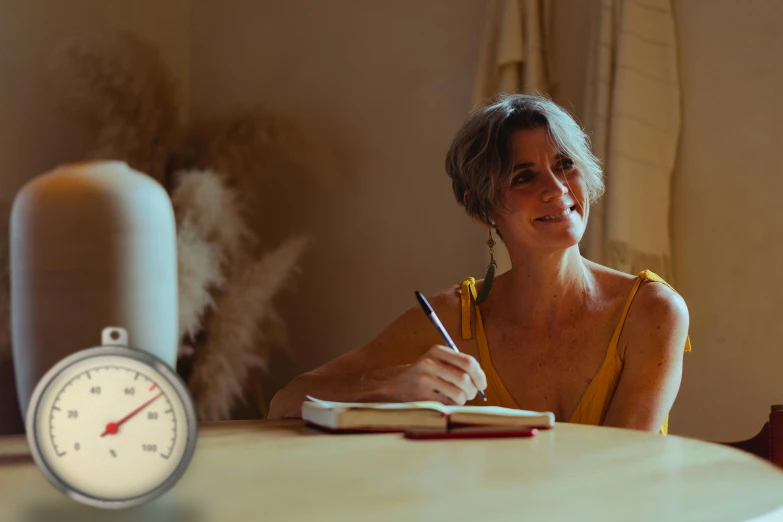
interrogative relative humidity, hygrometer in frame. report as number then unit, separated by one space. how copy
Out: 72 %
